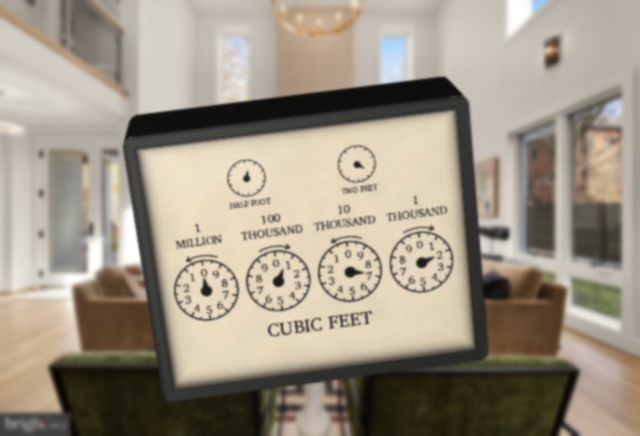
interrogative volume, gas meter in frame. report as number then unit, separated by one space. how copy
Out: 7200 ft³
